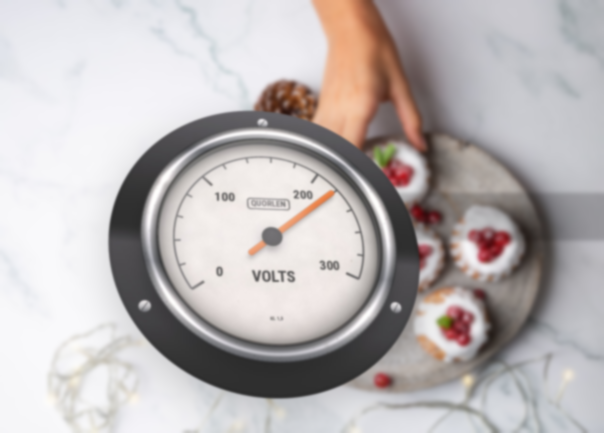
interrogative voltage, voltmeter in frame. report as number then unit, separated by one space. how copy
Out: 220 V
